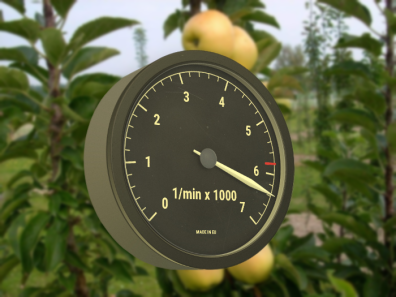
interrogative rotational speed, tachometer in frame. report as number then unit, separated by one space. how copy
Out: 6400 rpm
